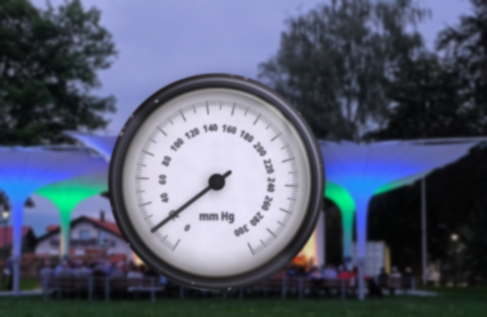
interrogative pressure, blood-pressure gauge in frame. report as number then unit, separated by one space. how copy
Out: 20 mmHg
